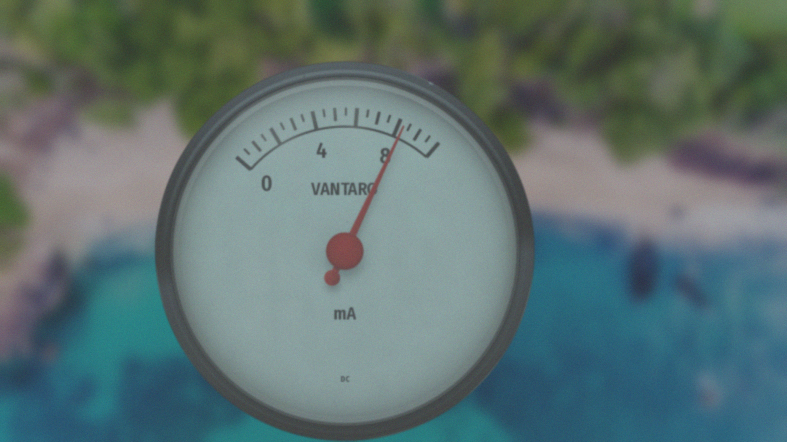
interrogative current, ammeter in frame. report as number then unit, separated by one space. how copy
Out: 8.25 mA
